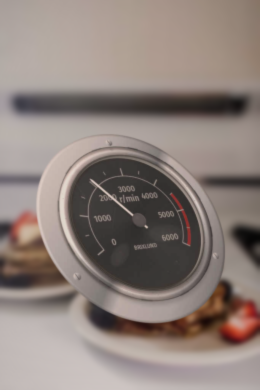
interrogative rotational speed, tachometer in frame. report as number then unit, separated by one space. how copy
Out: 2000 rpm
